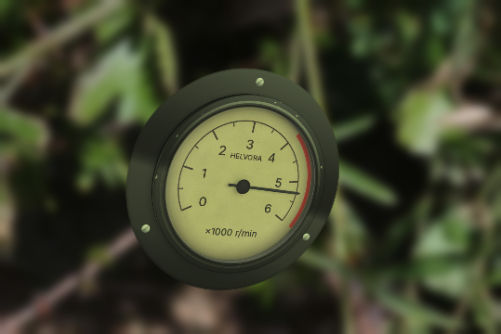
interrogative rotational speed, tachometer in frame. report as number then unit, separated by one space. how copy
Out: 5250 rpm
